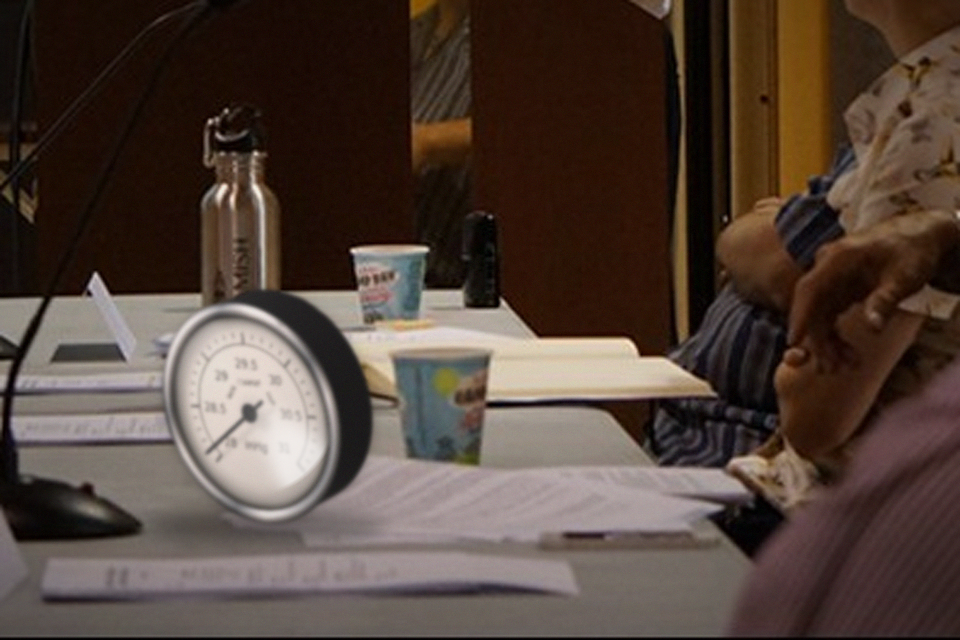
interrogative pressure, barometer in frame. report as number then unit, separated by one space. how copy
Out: 28.1 inHg
